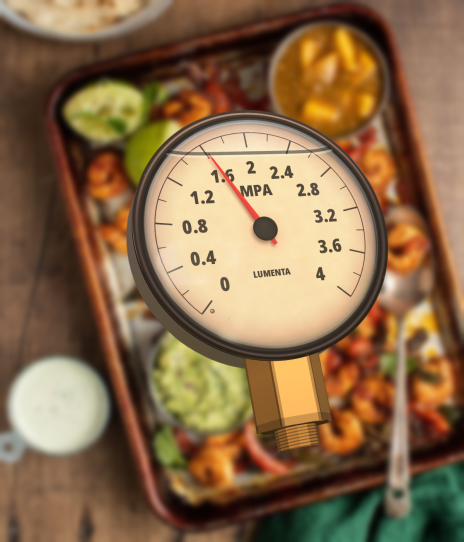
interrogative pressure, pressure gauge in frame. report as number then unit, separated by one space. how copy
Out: 1.6 MPa
